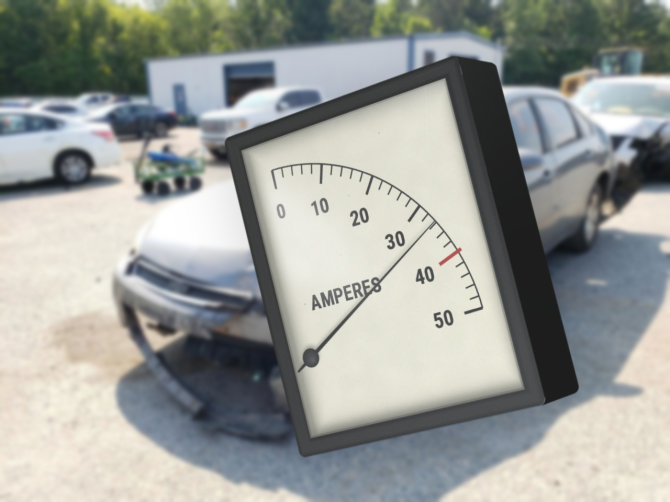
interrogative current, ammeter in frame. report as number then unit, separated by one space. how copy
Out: 34 A
